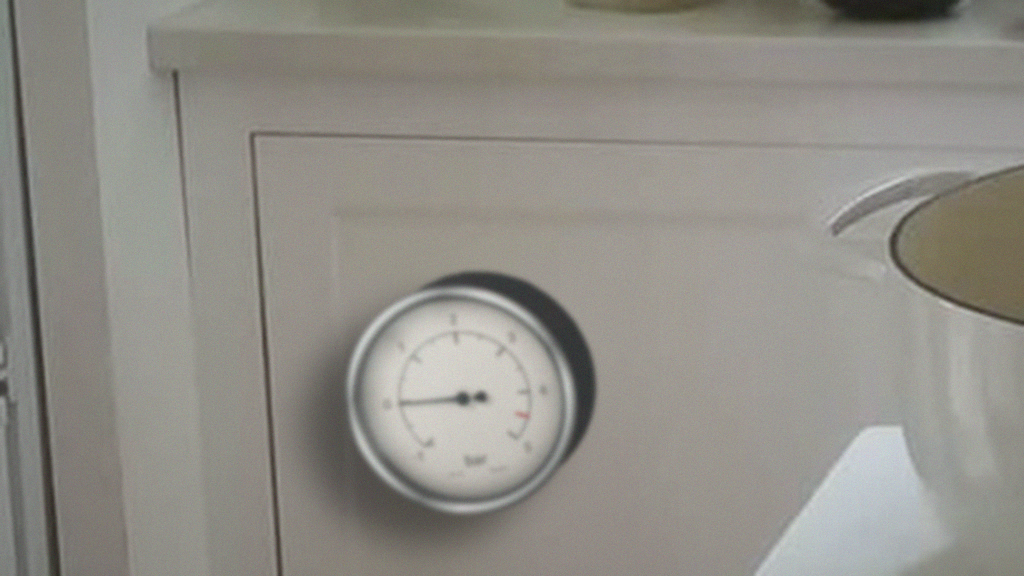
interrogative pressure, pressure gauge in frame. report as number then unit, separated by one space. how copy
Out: 0 bar
